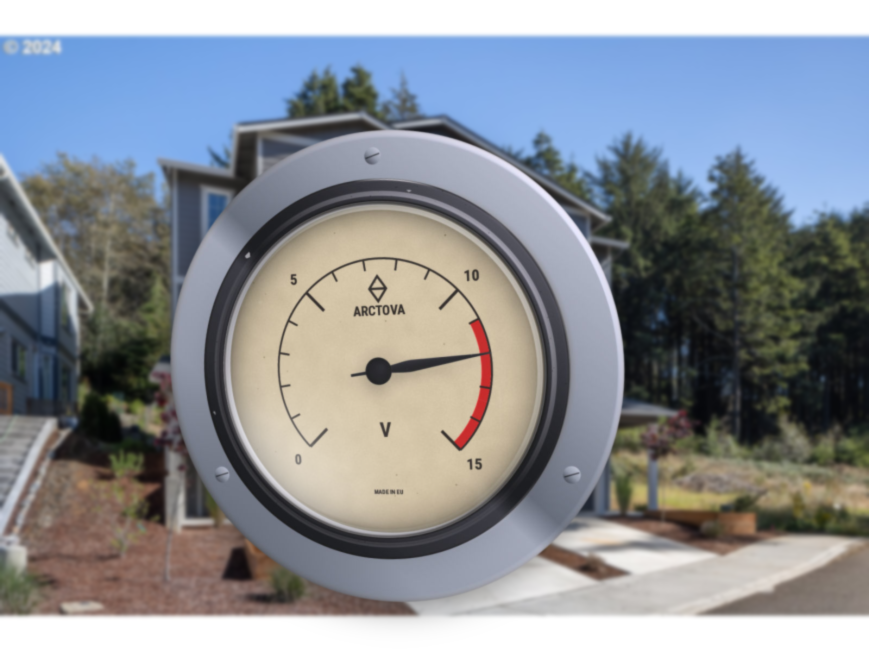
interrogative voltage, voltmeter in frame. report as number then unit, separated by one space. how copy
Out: 12 V
